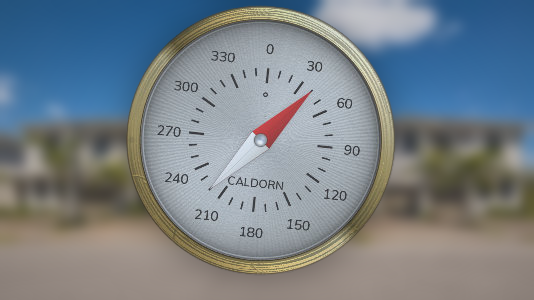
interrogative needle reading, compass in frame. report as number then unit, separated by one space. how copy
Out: 40 °
